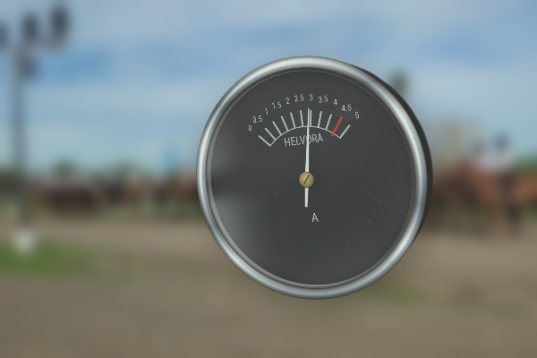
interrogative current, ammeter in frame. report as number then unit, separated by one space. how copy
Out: 3 A
